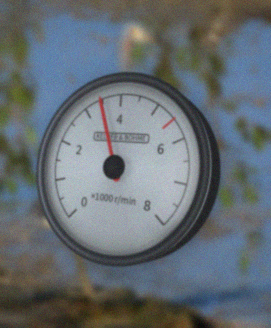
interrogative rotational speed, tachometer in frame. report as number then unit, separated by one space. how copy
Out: 3500 rpm
